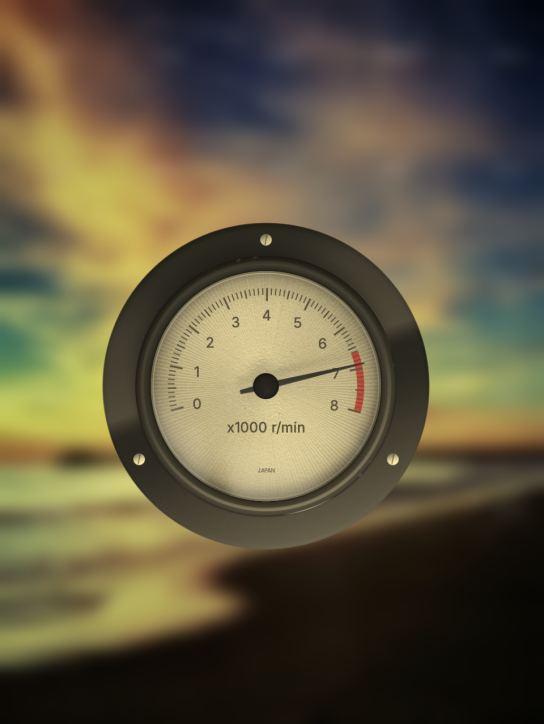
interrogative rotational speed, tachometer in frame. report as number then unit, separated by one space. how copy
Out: 6900 rpm
